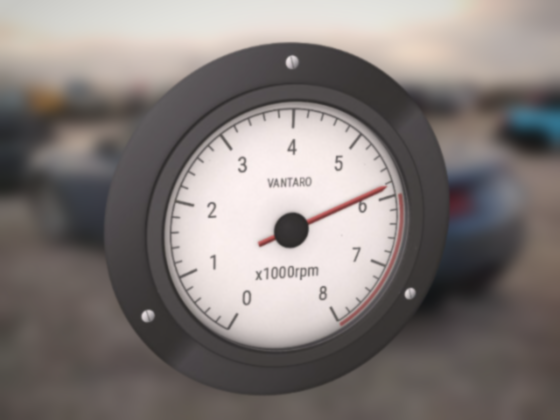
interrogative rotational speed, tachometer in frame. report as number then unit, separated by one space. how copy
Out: 5800 rpm
